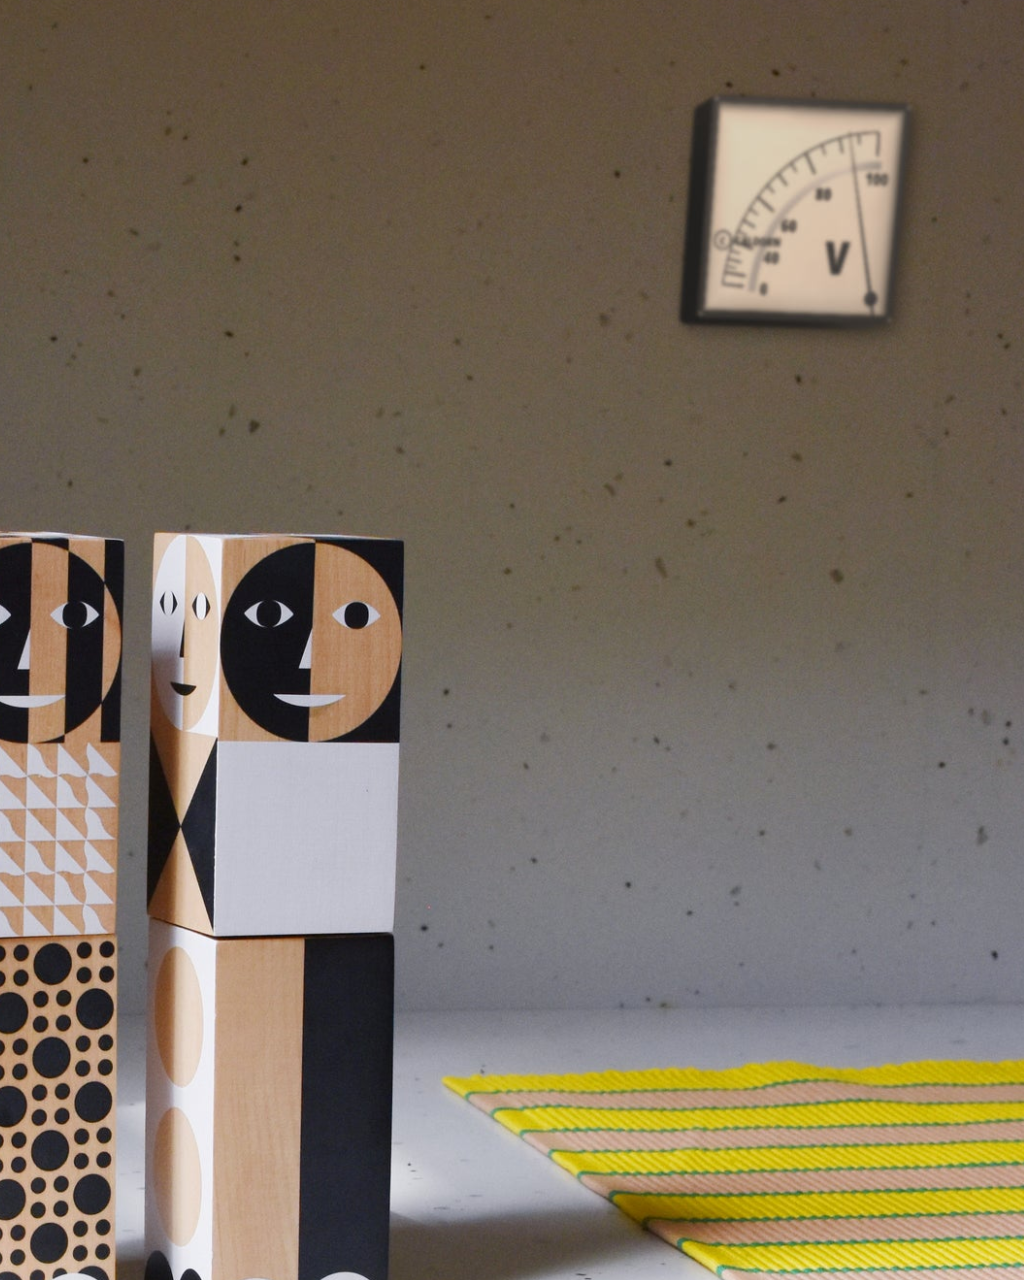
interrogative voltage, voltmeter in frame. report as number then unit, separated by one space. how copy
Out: 92.5 V
